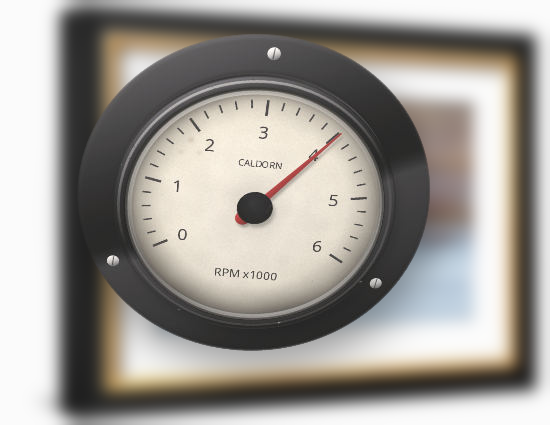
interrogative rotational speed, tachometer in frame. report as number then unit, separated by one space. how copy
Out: 4000 rpm
